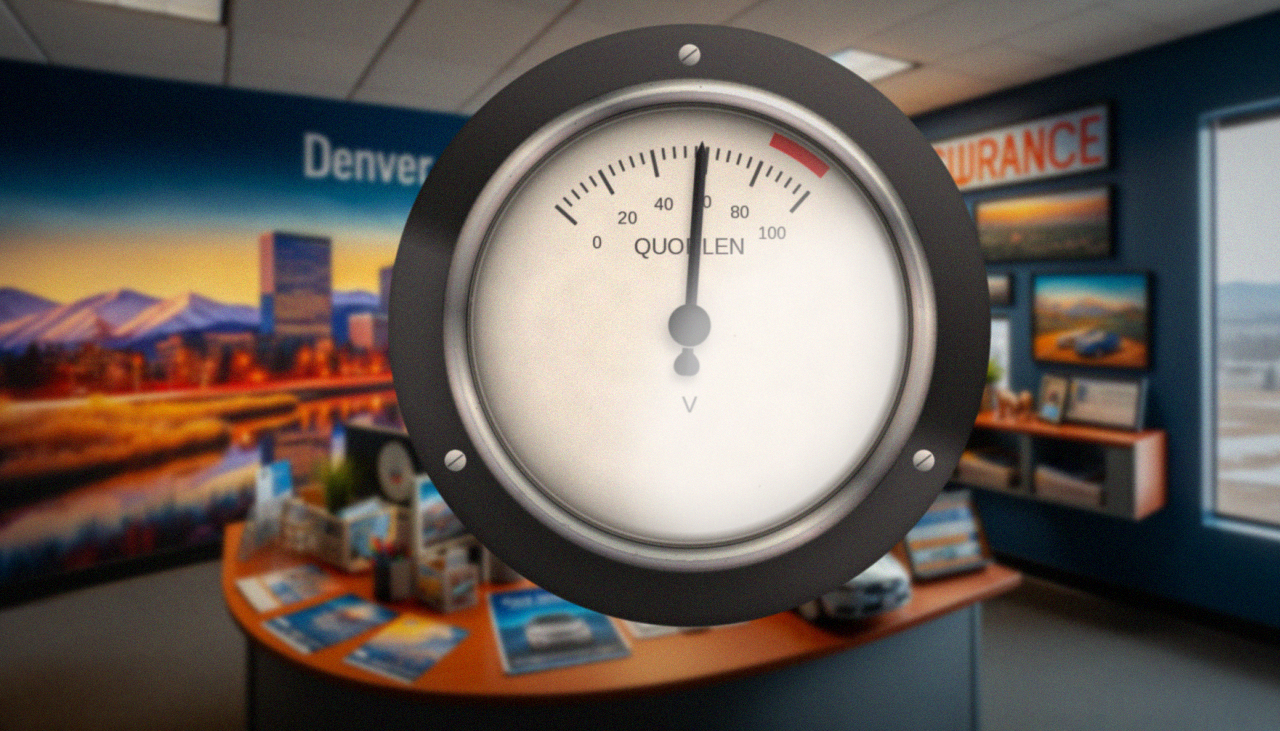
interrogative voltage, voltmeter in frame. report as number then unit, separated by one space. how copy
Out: 58 V
